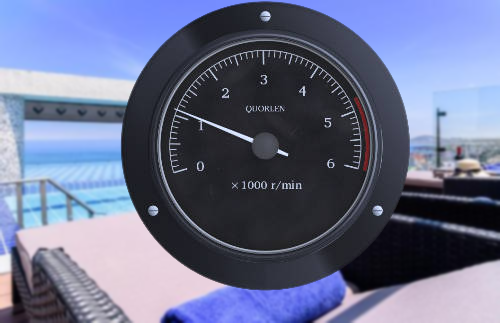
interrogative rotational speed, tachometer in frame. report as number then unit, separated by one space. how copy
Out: 1100 rpm
